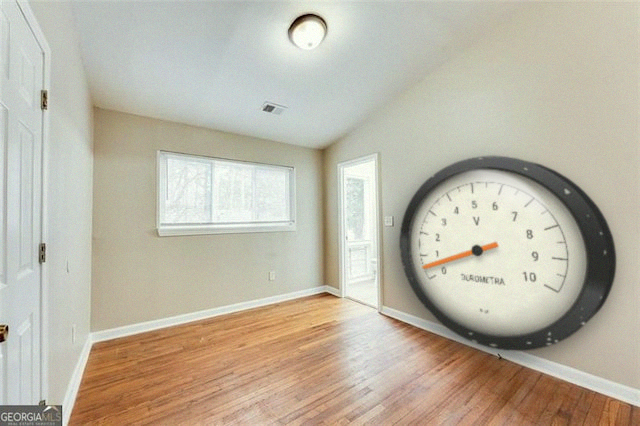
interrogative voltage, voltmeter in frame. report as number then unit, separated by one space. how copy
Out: 0.5 V
